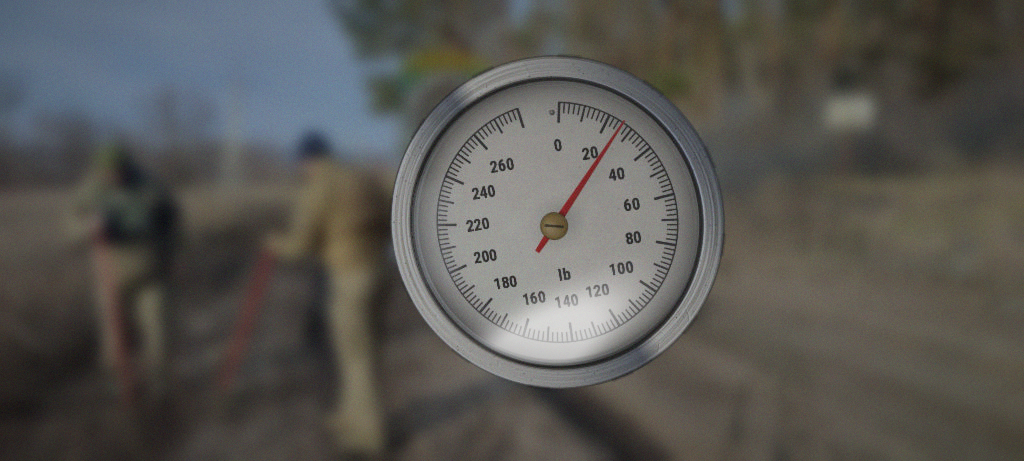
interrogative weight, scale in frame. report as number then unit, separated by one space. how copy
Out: 26 lb
